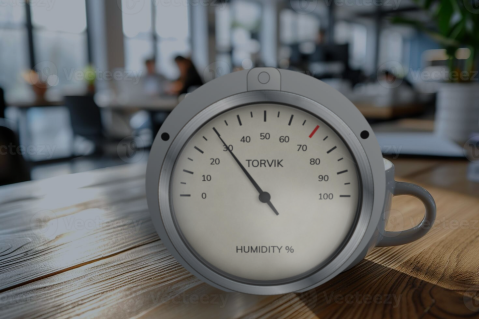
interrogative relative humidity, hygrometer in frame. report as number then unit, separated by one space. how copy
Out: 30 %
